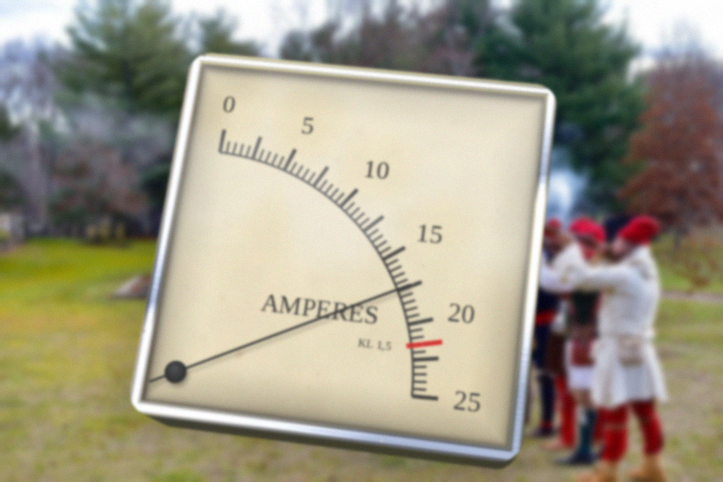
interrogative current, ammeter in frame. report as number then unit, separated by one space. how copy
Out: 17.5 A
